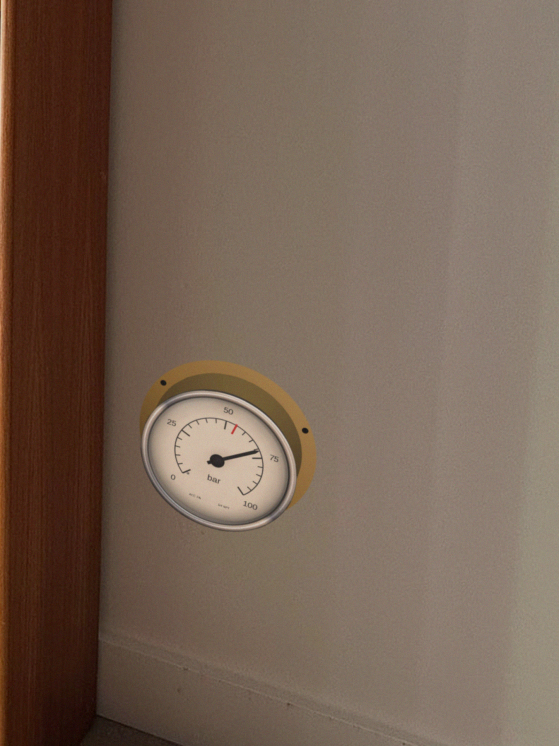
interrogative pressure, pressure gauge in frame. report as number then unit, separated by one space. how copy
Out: 70 bar
